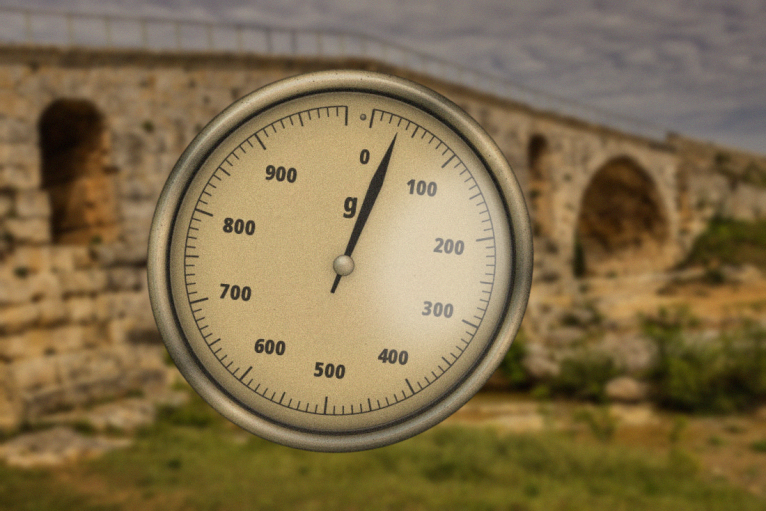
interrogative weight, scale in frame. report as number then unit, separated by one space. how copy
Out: 30 g
